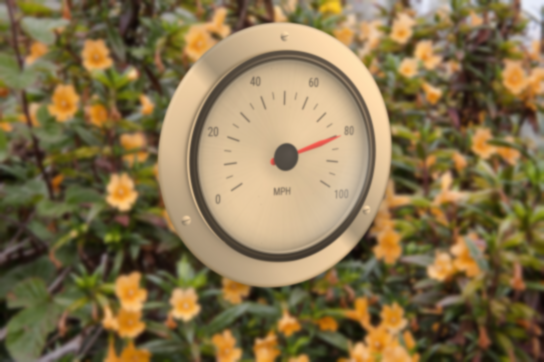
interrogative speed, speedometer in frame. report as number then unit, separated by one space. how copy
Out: 80 mph
